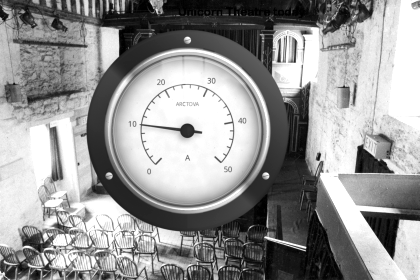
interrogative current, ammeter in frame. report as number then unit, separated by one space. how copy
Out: 10 A
